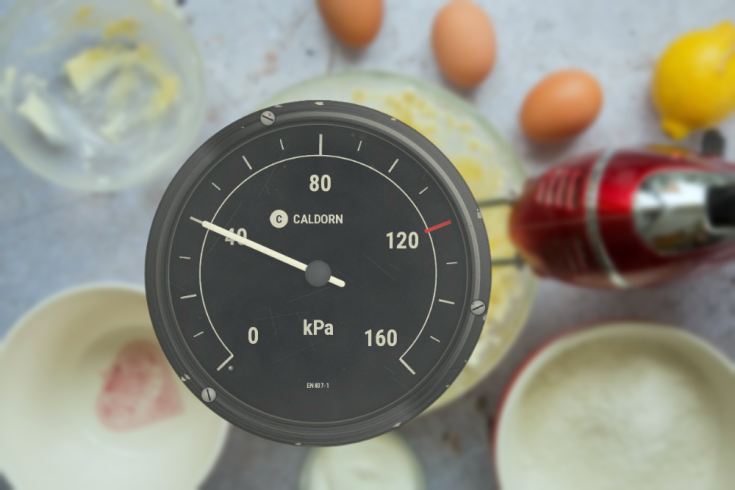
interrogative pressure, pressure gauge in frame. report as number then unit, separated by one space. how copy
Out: 40 kPa
